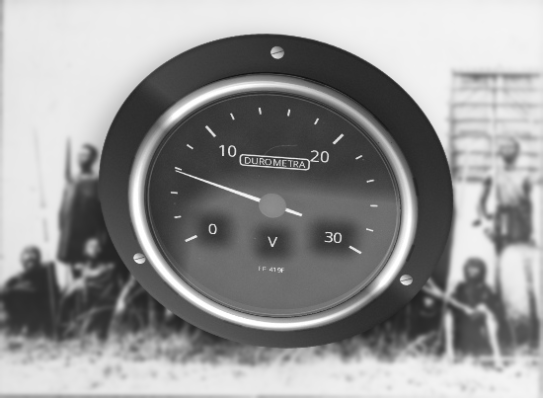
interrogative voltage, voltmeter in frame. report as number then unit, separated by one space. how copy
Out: 6 V
